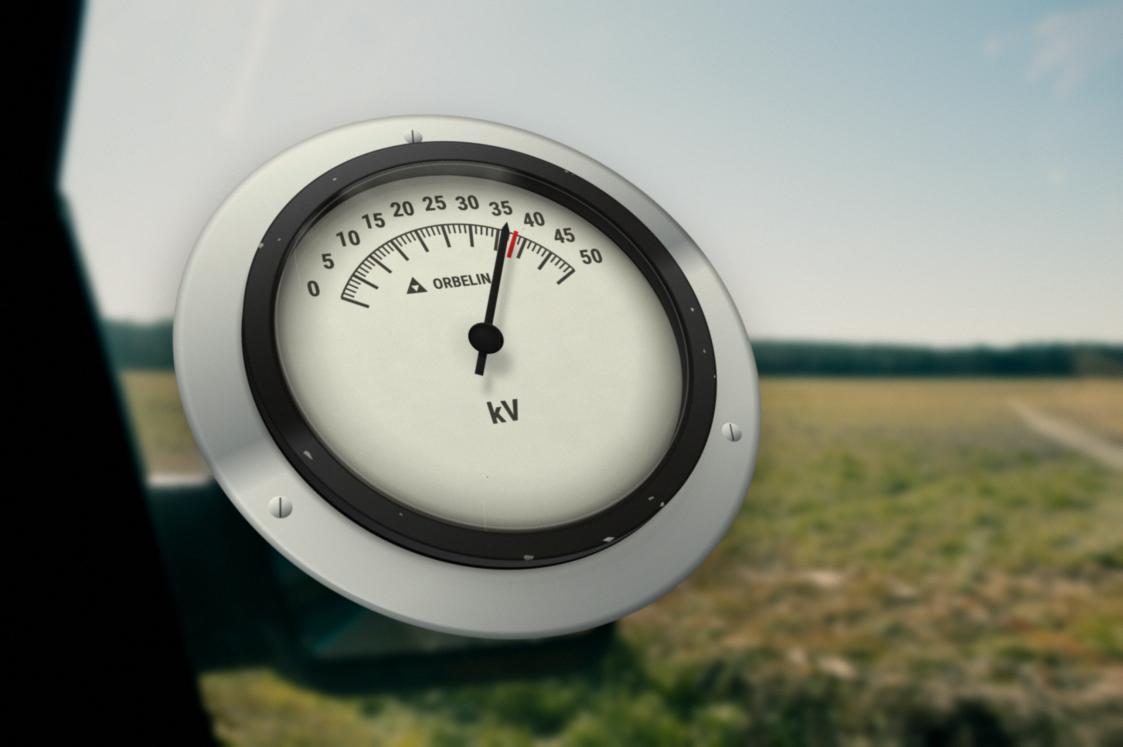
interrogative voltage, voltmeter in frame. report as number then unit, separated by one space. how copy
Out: 36 kV
